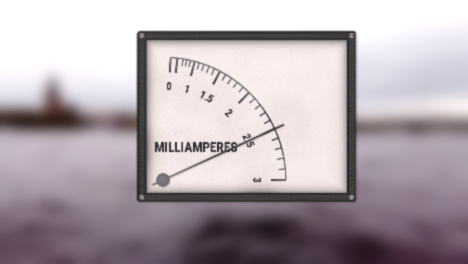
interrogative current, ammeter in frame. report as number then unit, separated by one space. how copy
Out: 2.5 mA
